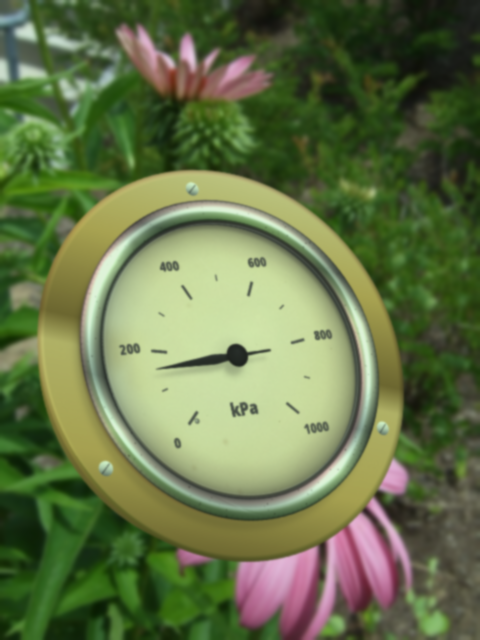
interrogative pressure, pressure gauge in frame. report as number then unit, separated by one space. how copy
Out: 150 kPa
